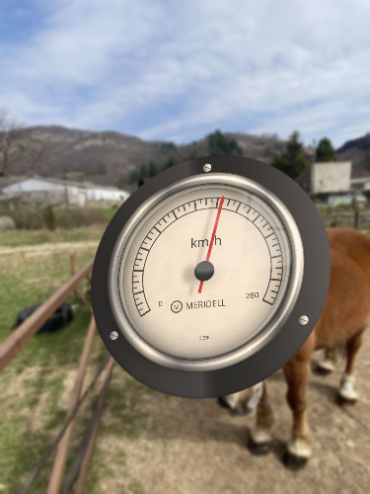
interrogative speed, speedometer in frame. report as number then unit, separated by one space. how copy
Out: 145 km/h
